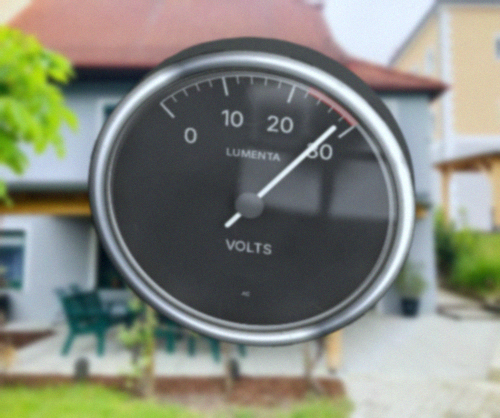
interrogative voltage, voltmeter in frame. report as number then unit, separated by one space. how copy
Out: 28 V
